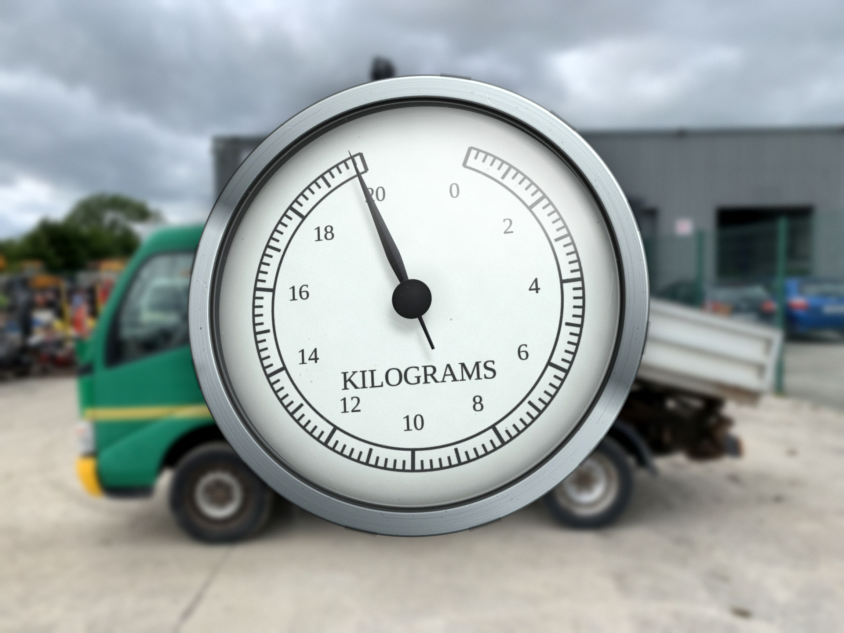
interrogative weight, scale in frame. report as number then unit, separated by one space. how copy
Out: 19.8 kg
